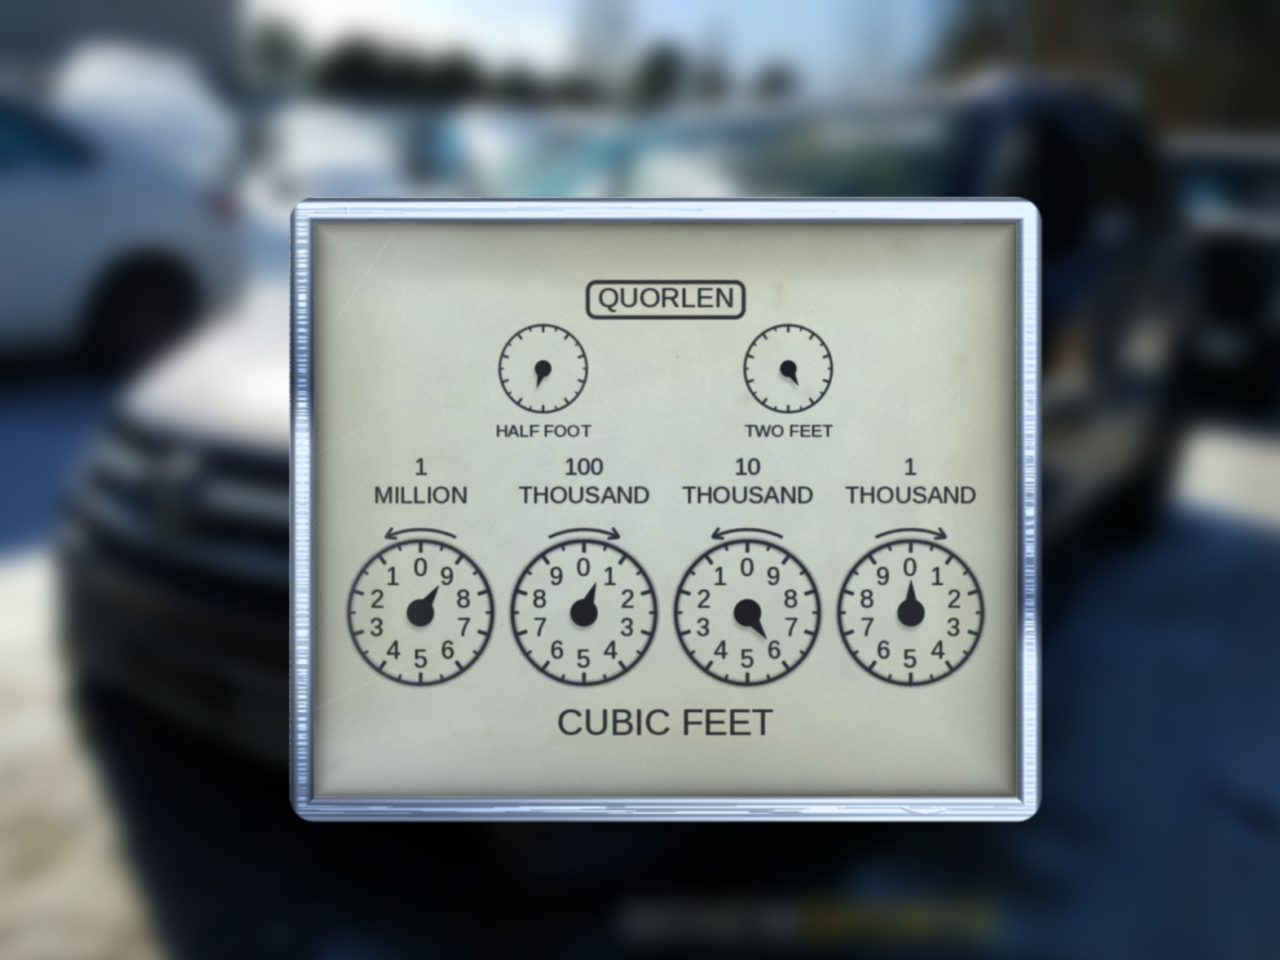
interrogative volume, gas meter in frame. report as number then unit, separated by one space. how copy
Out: 906000 ft³
